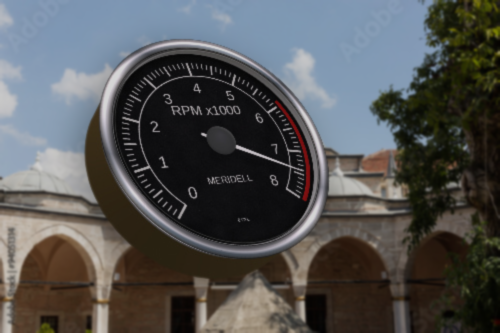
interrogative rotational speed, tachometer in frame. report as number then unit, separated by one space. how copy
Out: 7500 rpm
